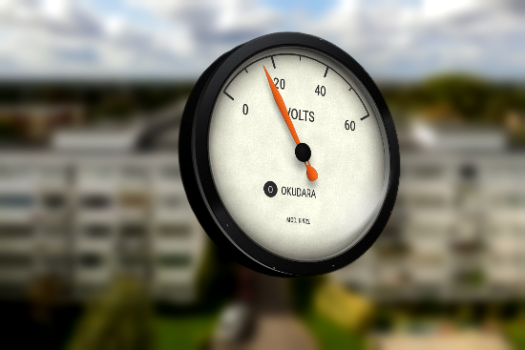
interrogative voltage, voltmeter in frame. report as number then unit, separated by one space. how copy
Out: 15 V
